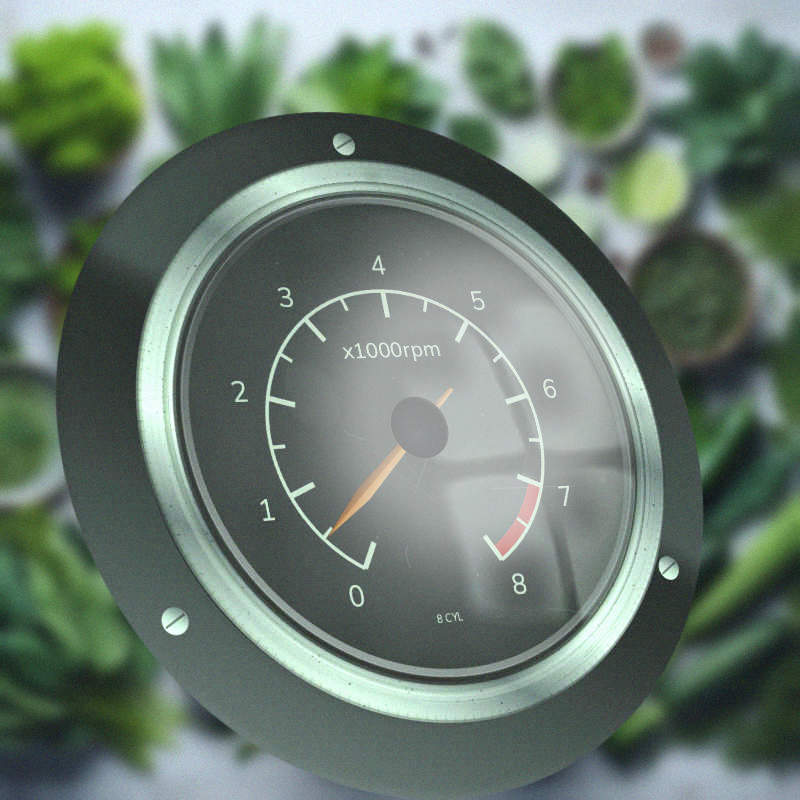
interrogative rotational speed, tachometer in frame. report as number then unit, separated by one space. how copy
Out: 500 rpm
